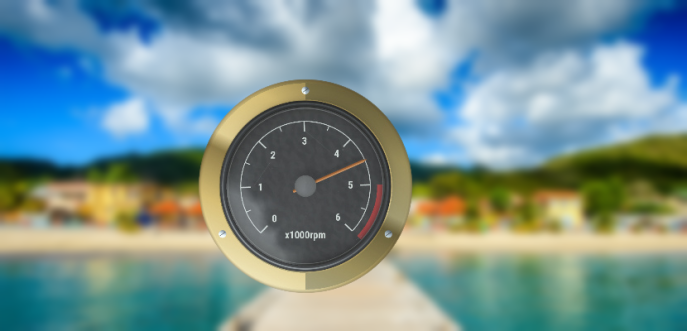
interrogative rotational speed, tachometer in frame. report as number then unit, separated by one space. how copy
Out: 4500 rpm
